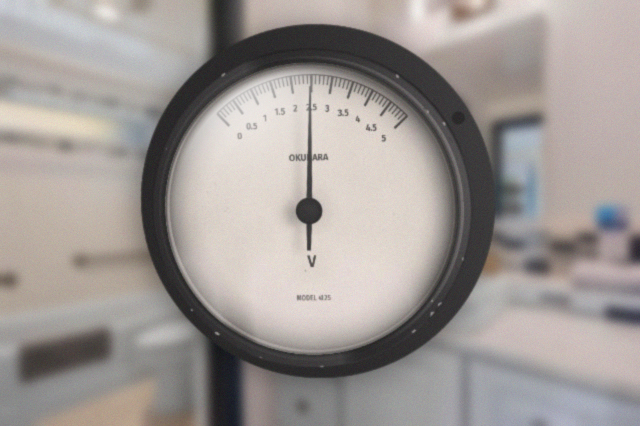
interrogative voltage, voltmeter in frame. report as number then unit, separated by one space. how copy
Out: 2.5 V
